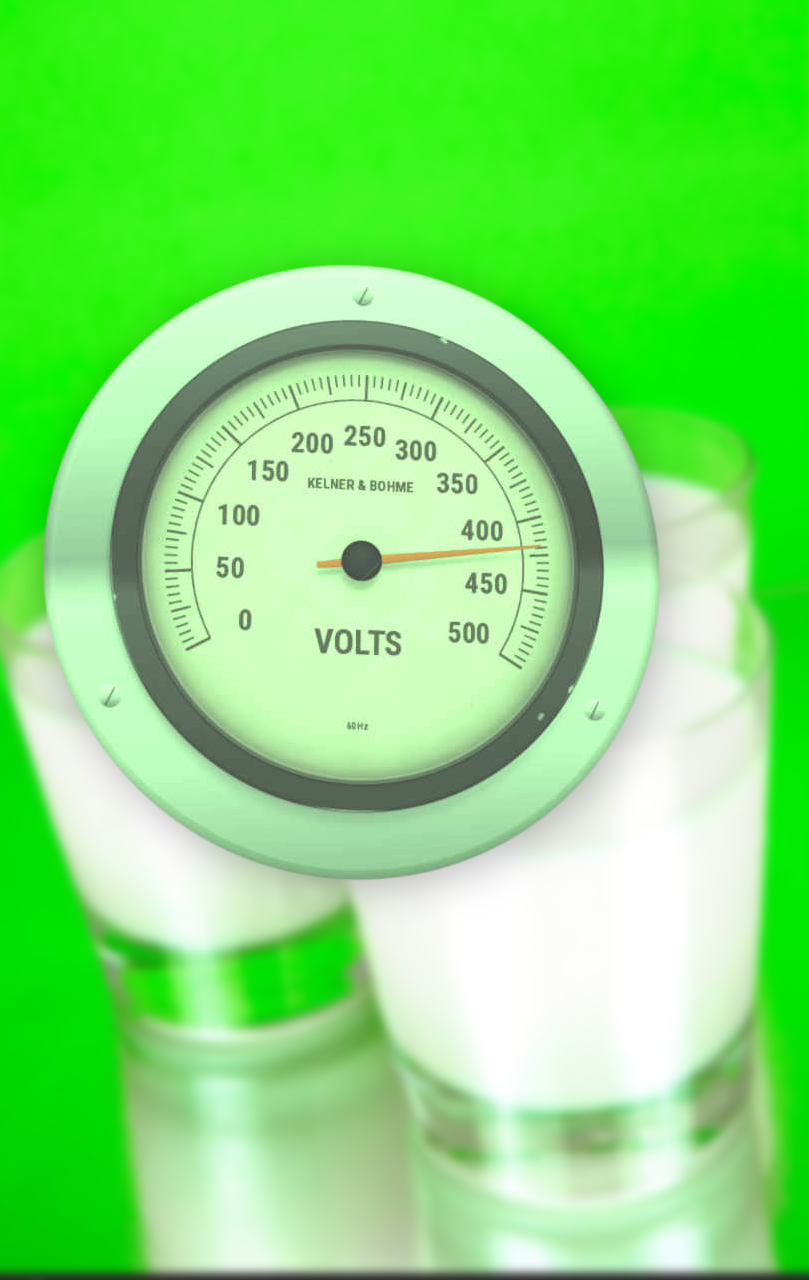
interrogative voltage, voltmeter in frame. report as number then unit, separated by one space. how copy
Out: 420 V
